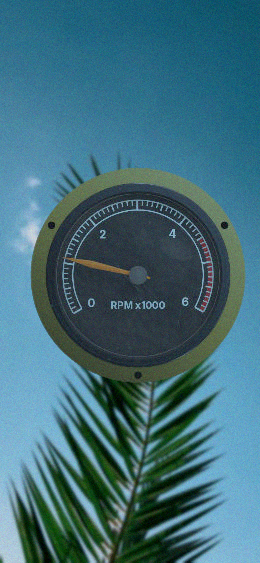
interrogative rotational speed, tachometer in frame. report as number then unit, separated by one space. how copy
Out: 1100 rpm
